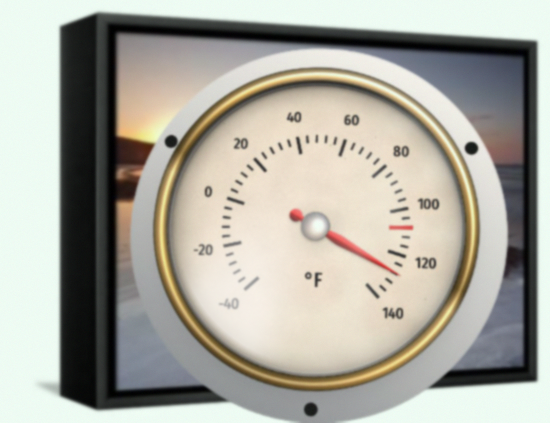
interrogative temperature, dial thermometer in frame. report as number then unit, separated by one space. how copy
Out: 128 °F
